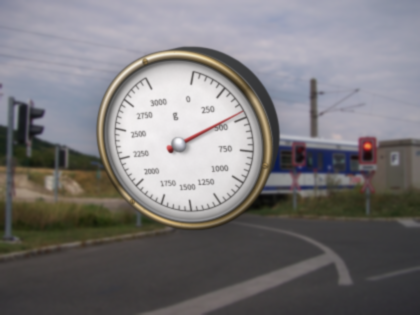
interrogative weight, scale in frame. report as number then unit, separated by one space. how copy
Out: 450 g
